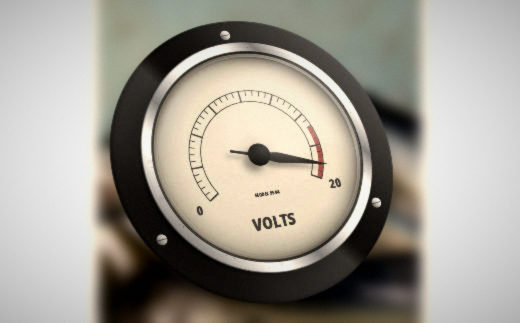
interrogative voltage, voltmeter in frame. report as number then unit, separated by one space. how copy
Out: 19 V
